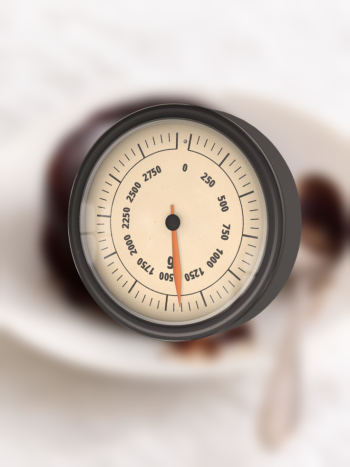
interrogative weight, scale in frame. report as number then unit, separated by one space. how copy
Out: 1400 g
